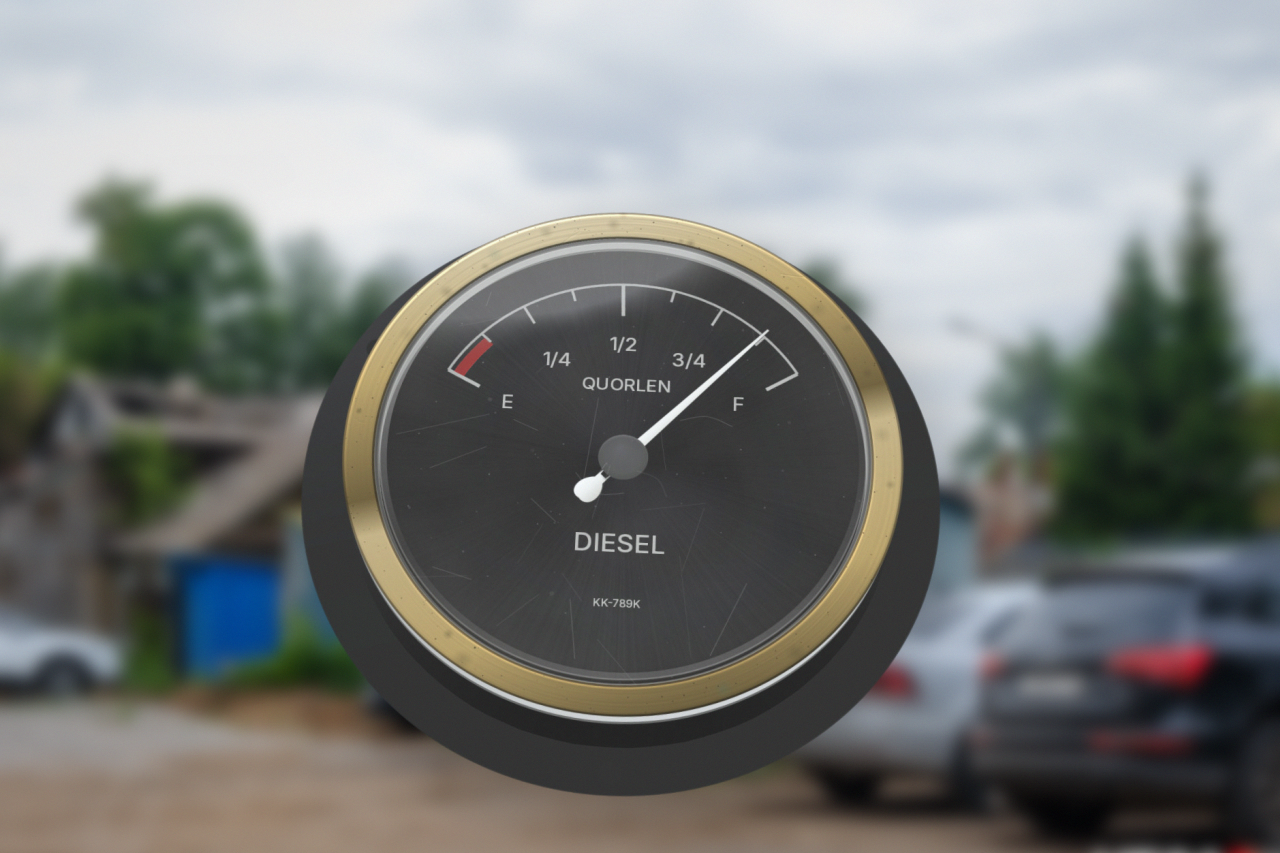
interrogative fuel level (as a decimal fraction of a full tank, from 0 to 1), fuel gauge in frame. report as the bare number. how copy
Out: 0.875
